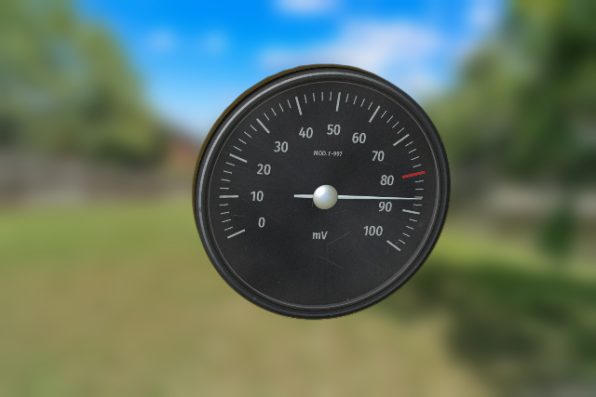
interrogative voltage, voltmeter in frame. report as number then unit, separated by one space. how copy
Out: 86 mV
